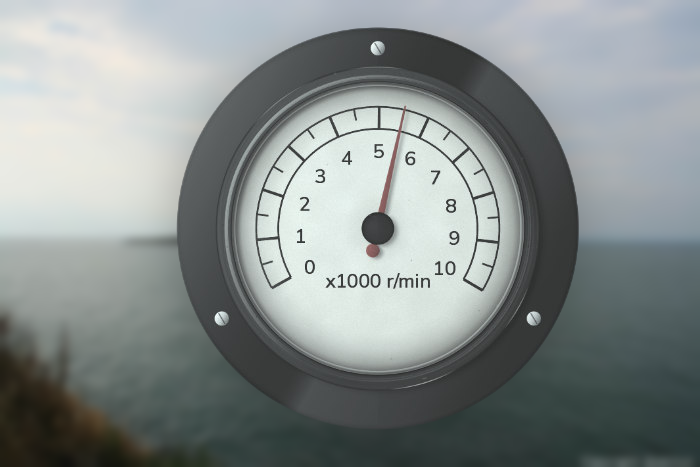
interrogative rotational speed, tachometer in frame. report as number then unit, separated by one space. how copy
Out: 5500 rpm
